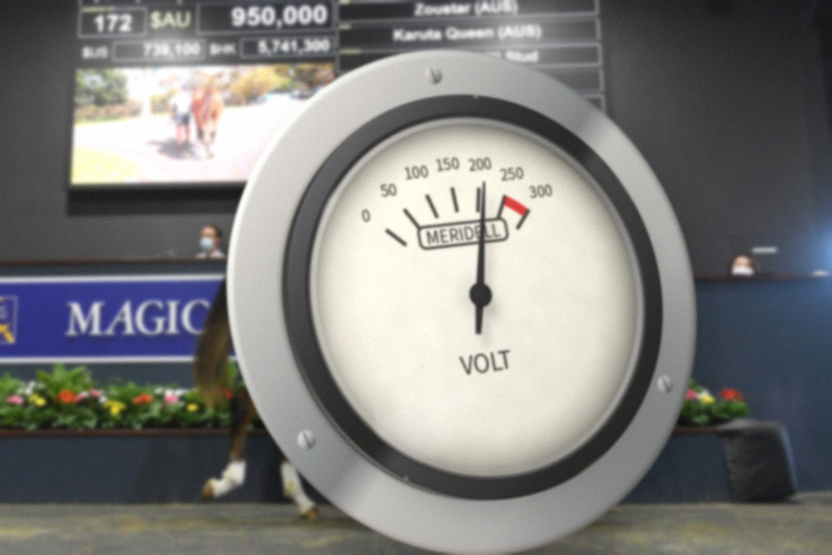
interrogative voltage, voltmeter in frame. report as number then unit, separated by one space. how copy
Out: 200 V
